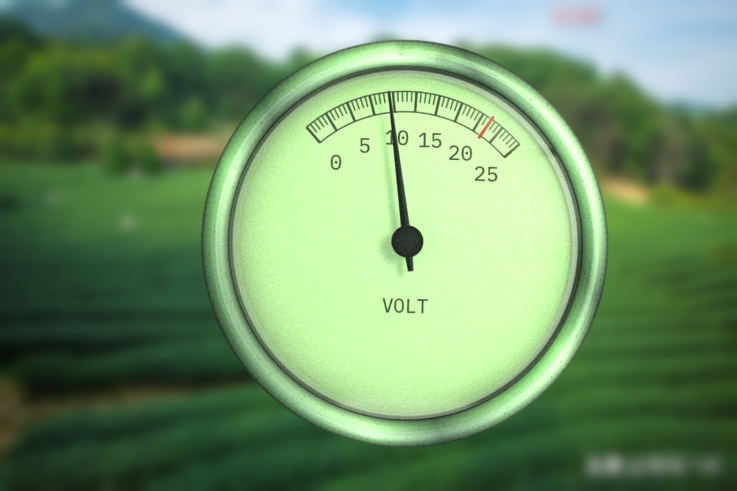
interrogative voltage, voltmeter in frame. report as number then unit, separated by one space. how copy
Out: 9.5 V
